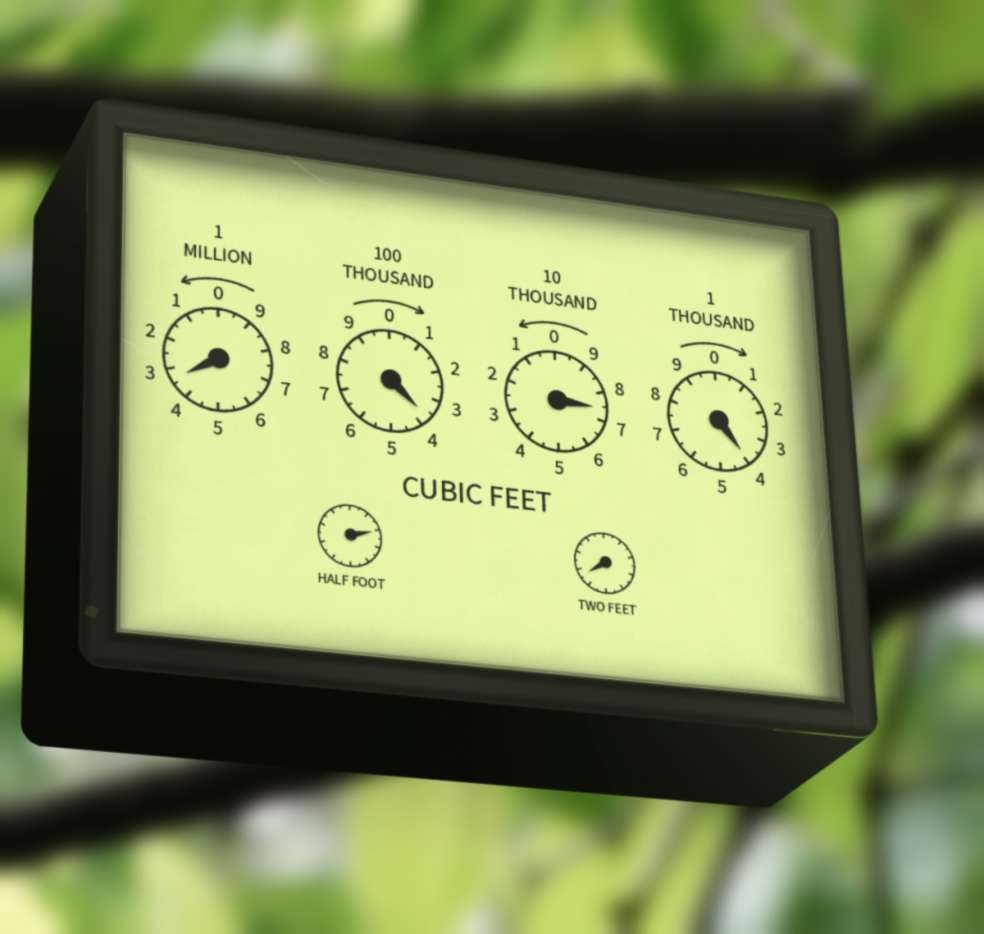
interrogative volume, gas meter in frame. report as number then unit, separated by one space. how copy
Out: 337400 ft³
